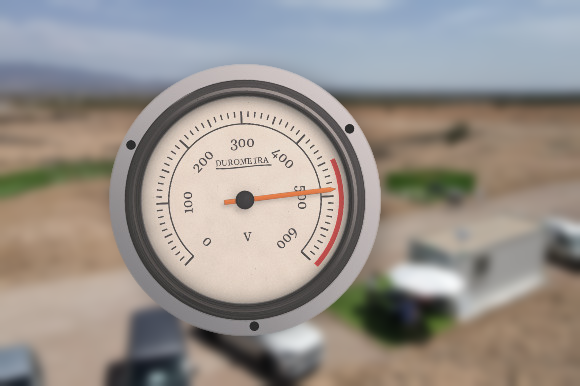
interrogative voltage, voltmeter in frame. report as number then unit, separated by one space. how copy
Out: 490 V
